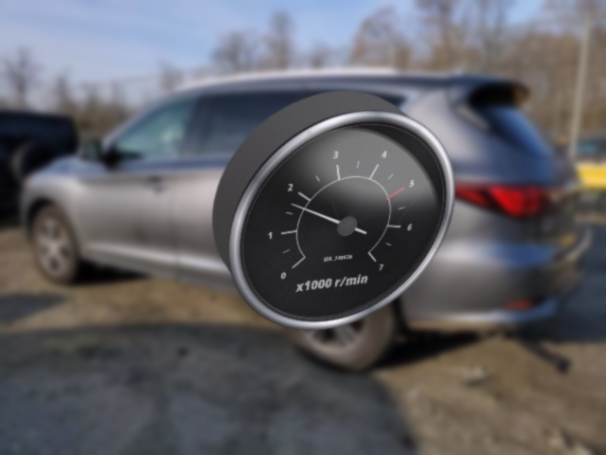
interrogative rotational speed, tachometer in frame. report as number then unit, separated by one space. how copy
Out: 1750 rpm
